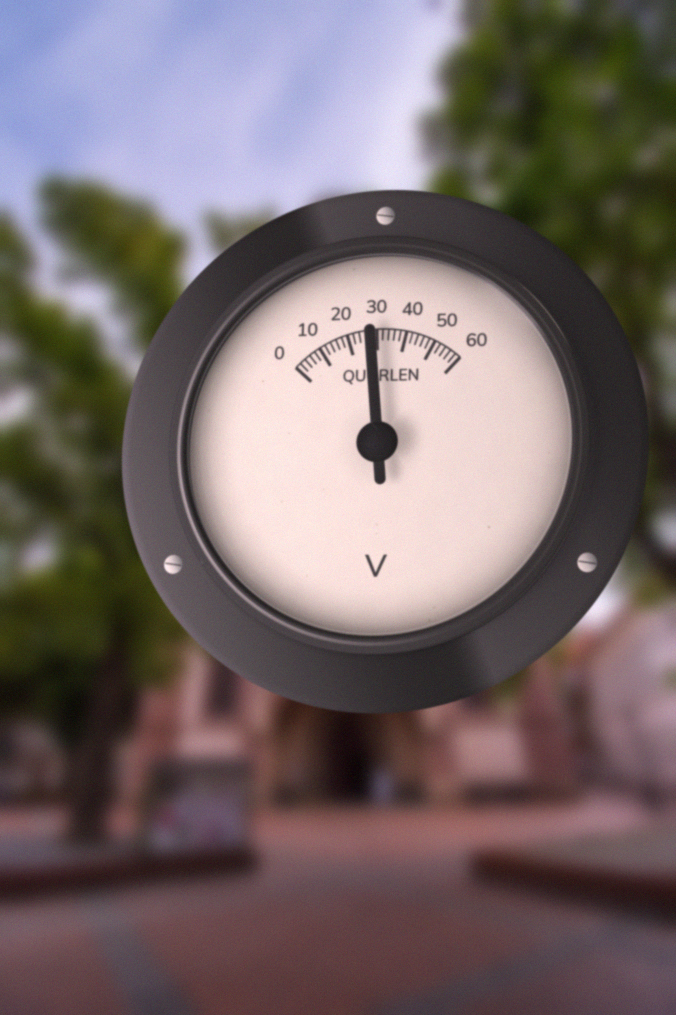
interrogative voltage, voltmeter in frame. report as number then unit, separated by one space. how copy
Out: 28 V
